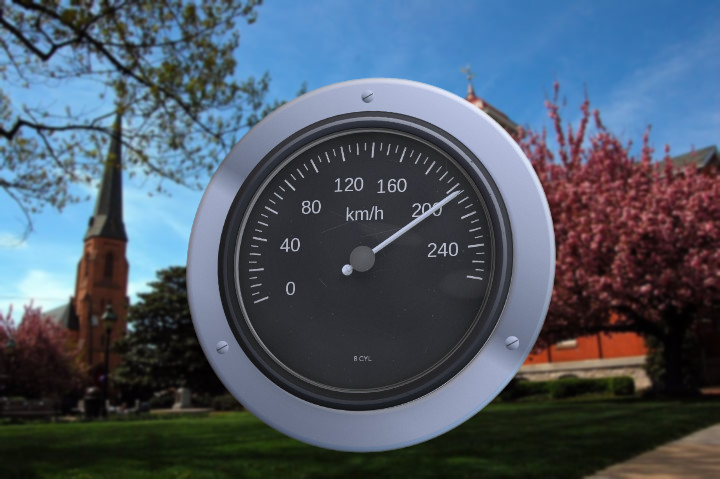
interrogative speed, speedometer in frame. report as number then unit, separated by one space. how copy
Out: 205 km/h
